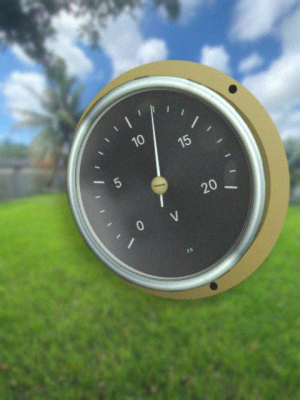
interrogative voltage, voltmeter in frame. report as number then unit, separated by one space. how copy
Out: 12 V
